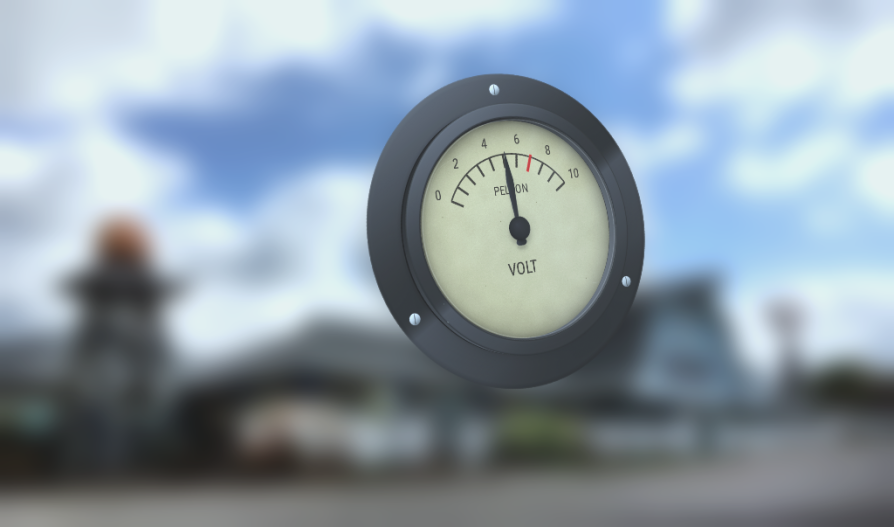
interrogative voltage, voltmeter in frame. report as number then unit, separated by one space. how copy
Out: 5 V
